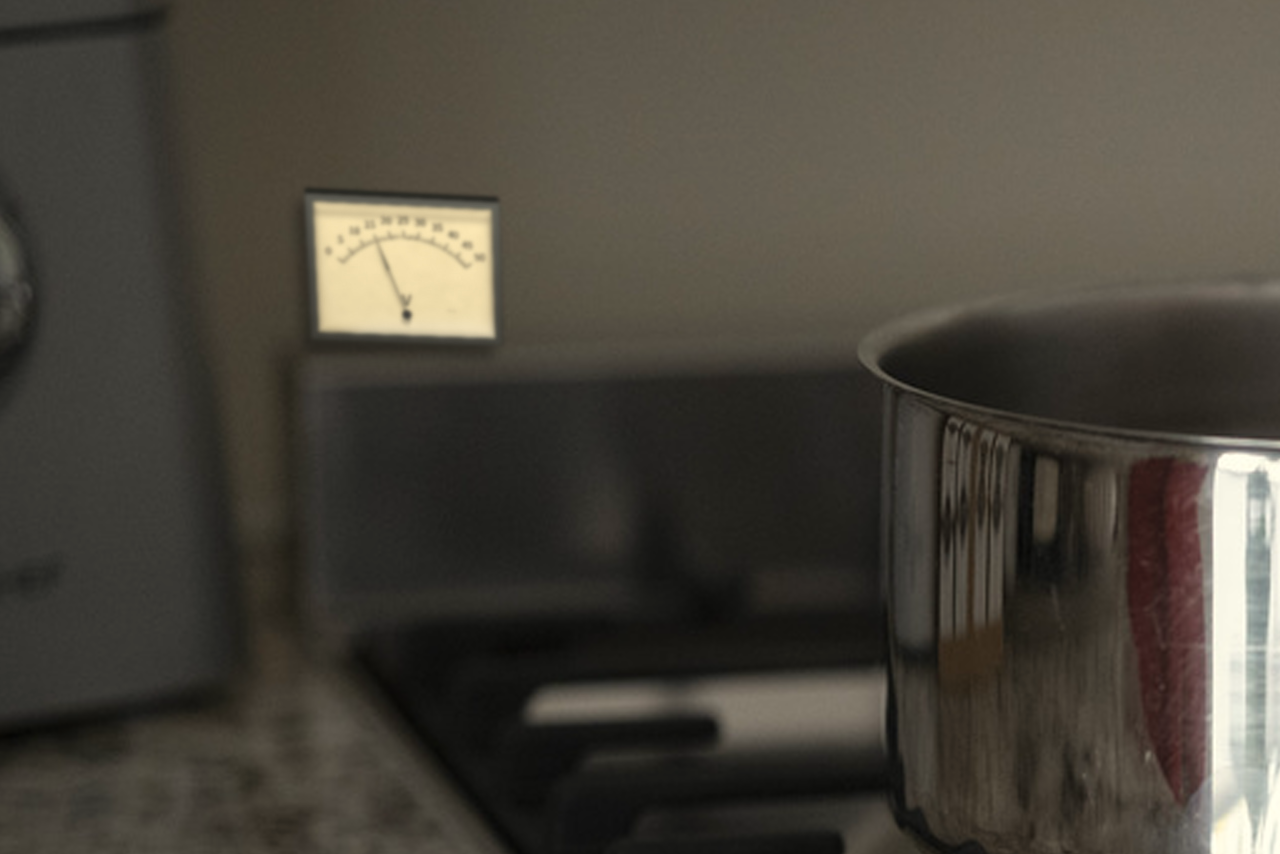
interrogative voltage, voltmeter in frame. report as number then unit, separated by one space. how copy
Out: 15 V
